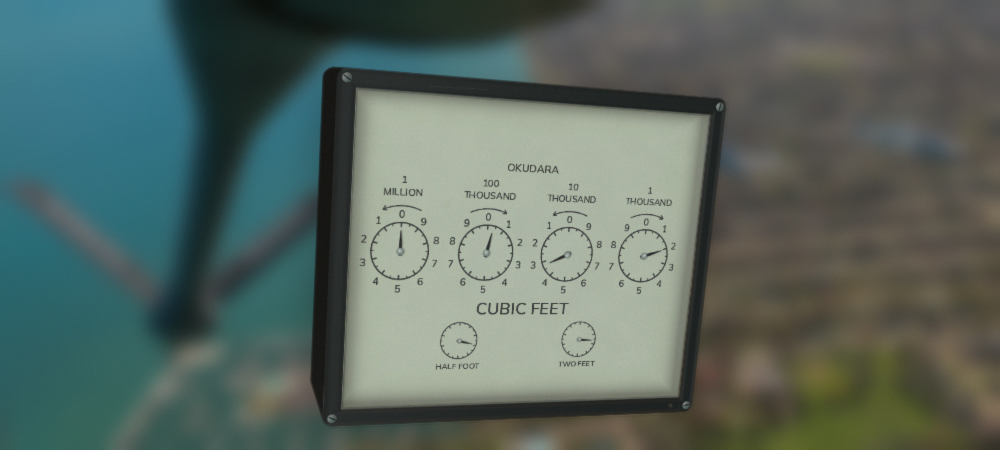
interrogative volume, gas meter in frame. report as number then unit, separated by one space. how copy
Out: 3200 ft³
